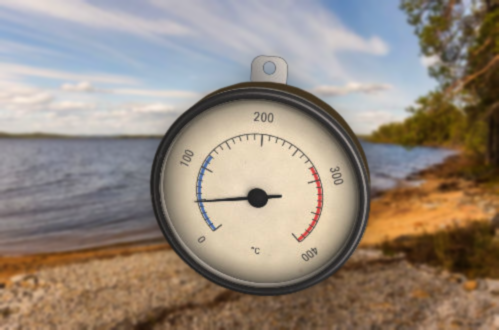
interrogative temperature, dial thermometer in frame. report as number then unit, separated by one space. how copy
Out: 50 °C
